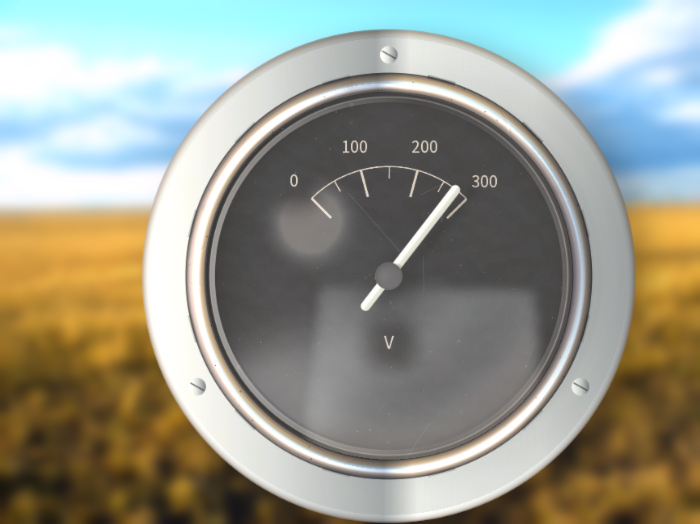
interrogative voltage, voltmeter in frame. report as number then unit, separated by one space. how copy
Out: 275 V
